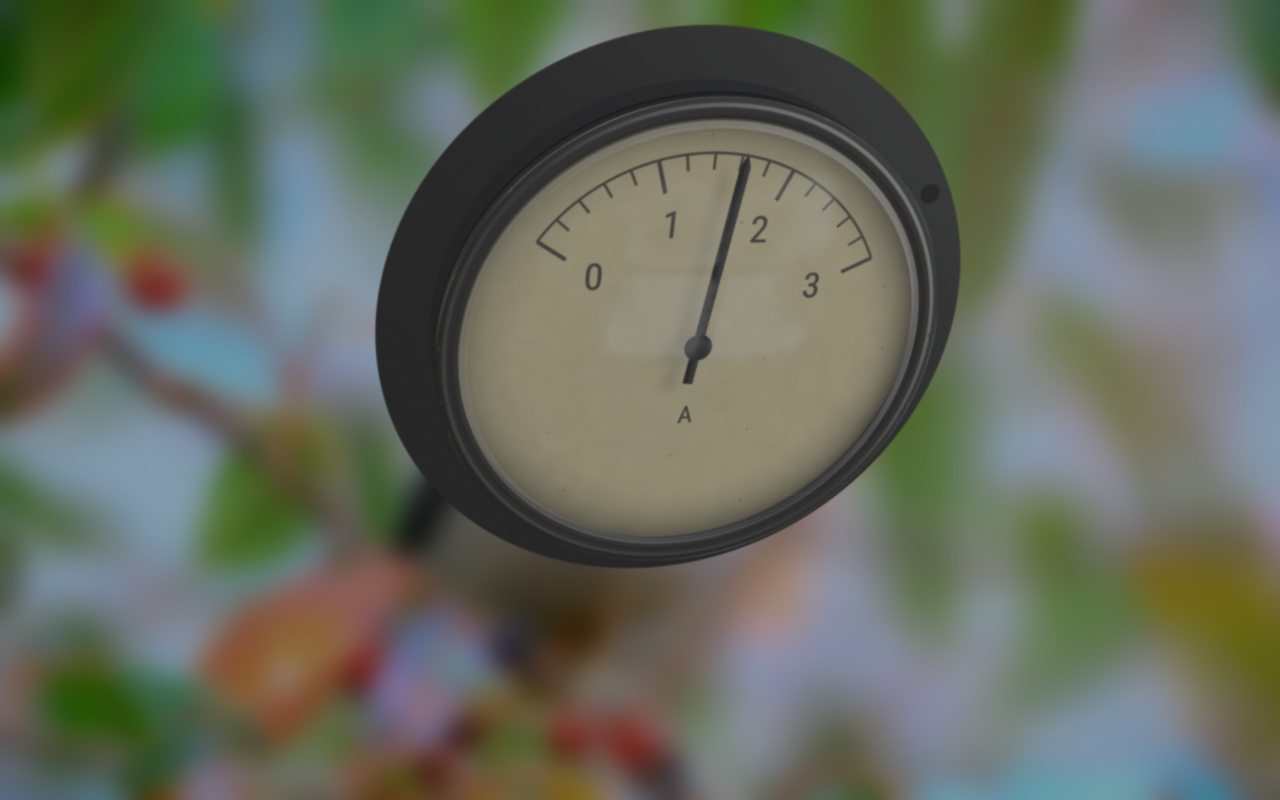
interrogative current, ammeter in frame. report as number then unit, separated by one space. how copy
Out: 1.6 A
